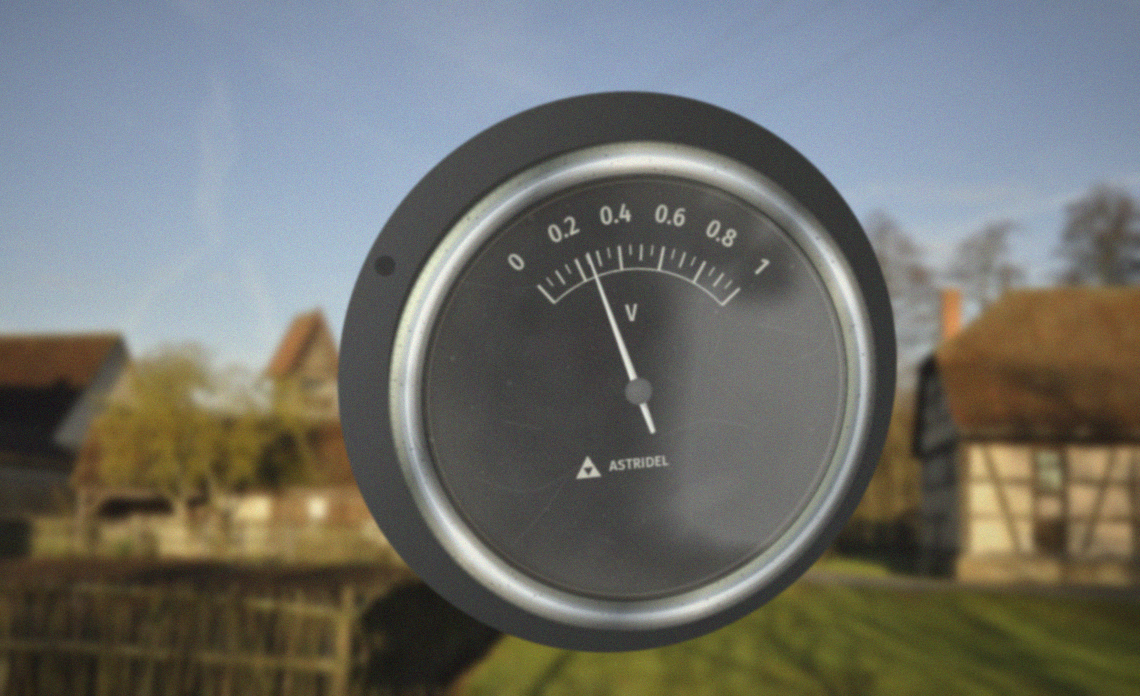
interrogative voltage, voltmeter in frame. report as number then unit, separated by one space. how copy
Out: 0.25 V
